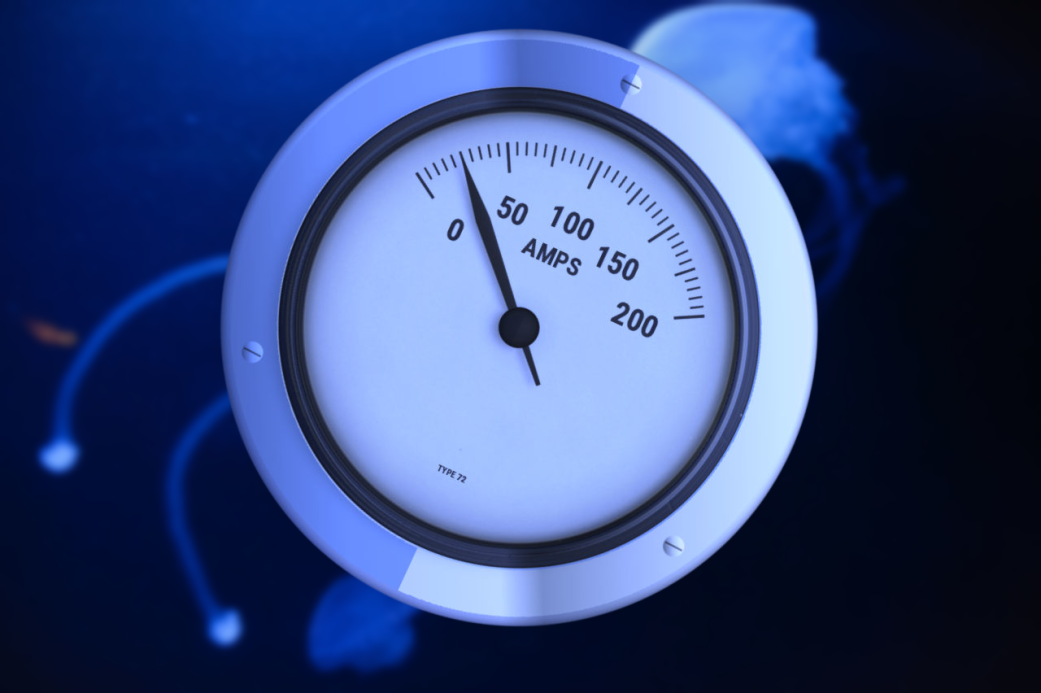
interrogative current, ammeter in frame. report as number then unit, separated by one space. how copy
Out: 25 A
